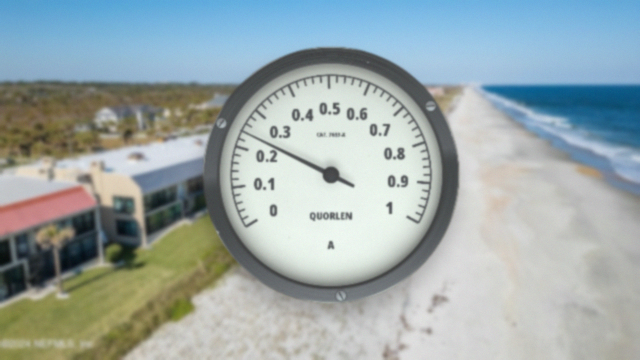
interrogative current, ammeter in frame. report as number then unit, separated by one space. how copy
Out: 0.24 A
